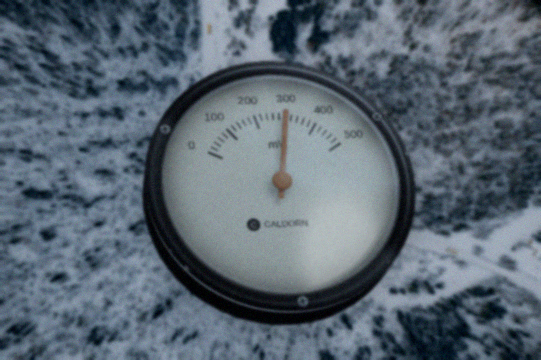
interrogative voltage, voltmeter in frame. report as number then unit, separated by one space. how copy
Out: 300 mV
